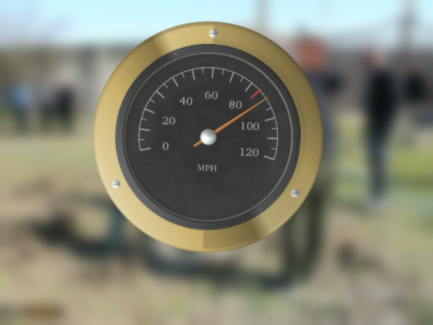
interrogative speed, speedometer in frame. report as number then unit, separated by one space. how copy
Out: 90 mph
